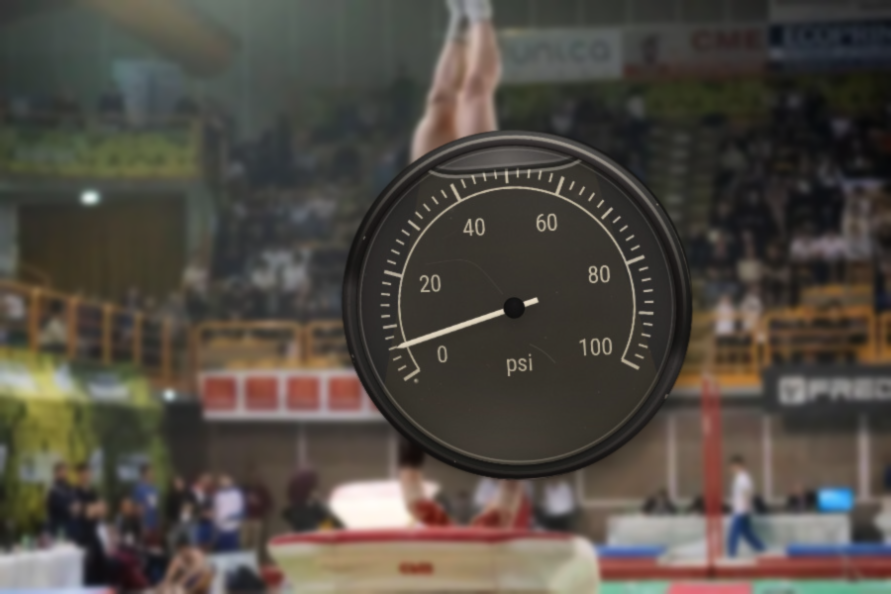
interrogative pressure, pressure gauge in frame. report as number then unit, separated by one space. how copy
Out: 6 psi
